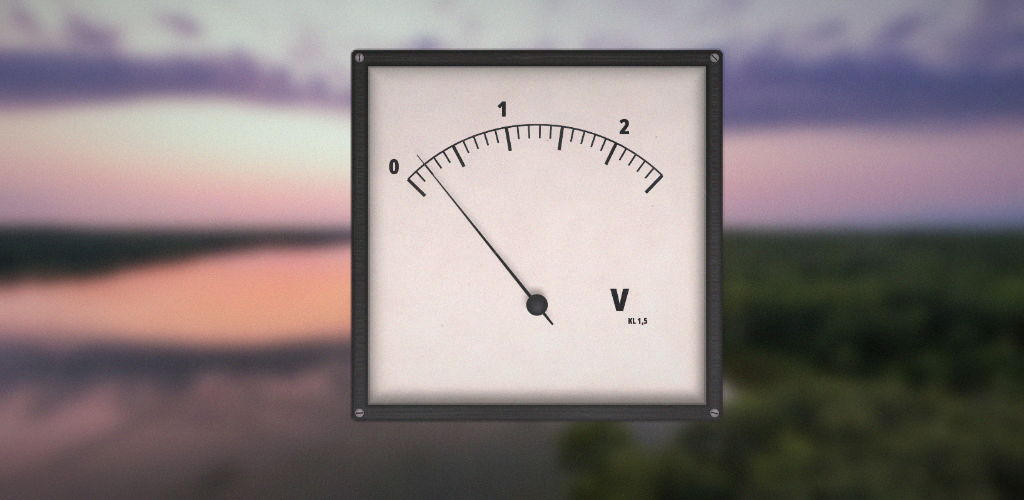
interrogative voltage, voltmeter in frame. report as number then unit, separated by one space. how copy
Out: 0.2 V
